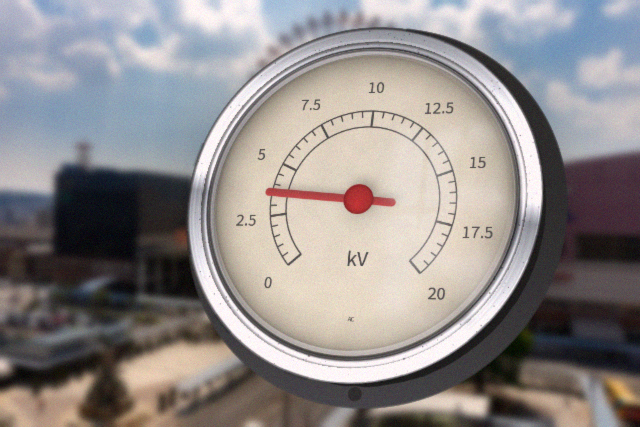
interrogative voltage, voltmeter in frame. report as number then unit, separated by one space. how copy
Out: 3.5 kV
